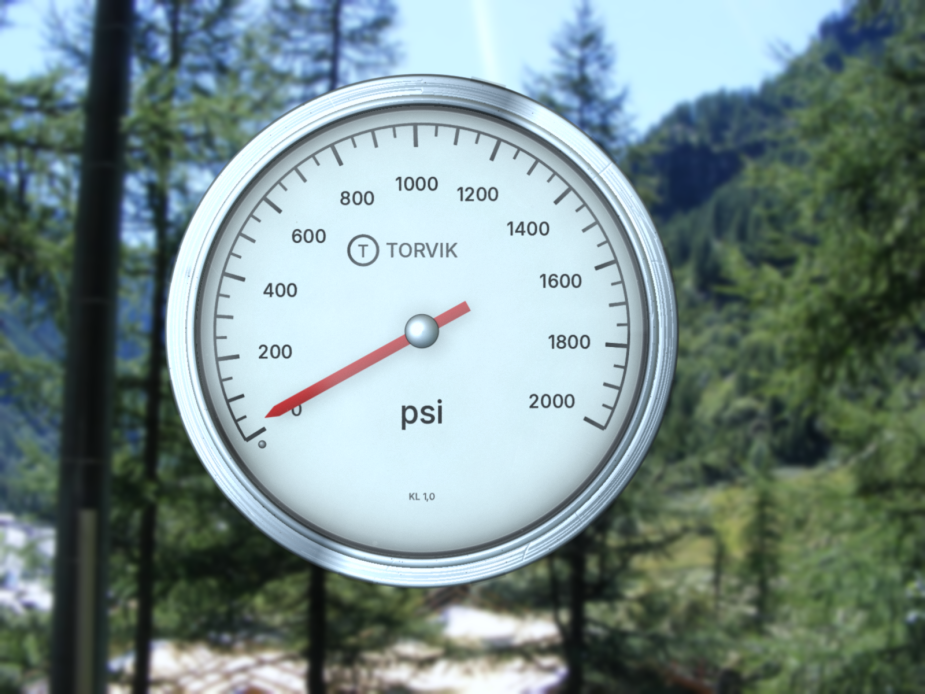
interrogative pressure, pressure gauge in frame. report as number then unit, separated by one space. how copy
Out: 25 psi
